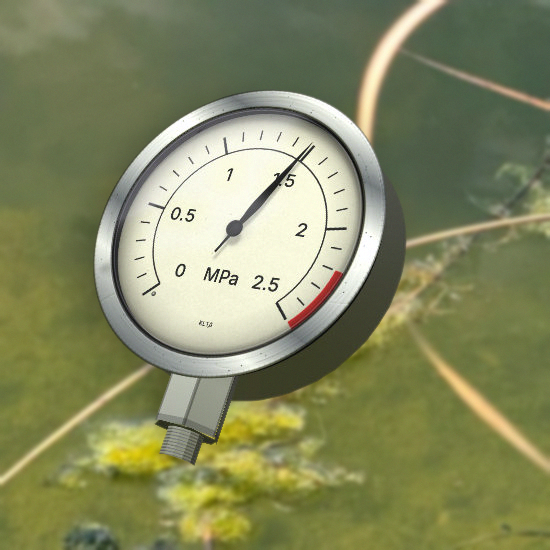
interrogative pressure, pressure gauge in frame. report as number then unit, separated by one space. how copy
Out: 1.5 MPa
